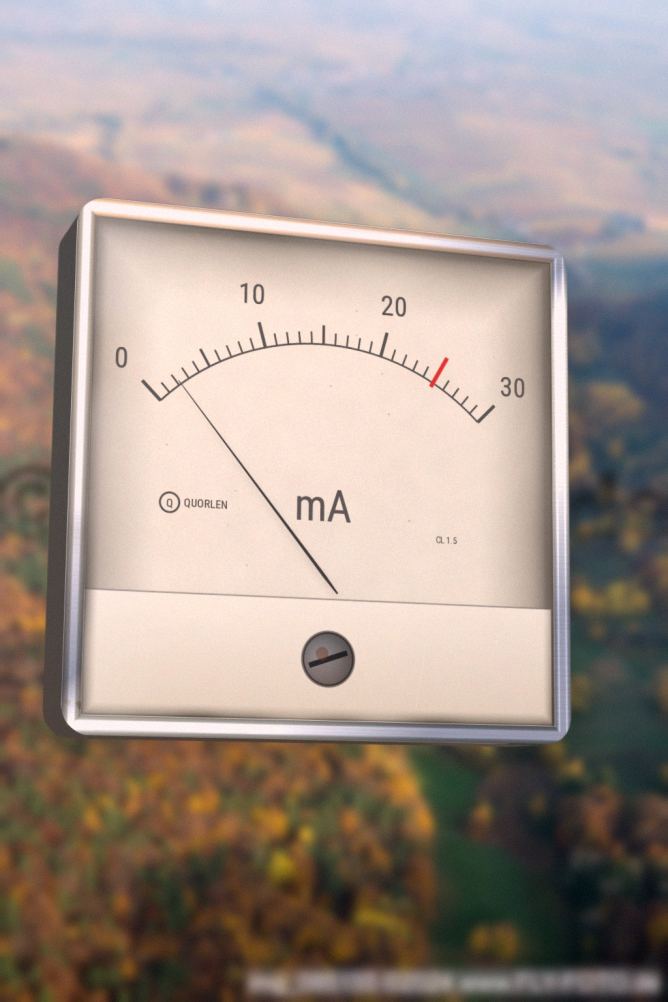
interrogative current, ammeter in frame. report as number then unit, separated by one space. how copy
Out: 2 mA
